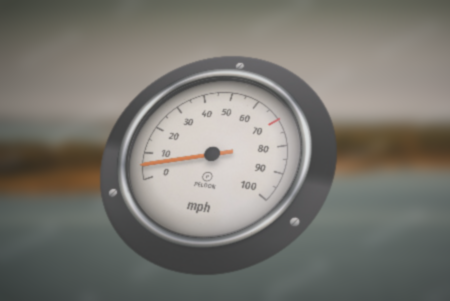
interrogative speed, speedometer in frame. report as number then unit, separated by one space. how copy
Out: 5 mph
